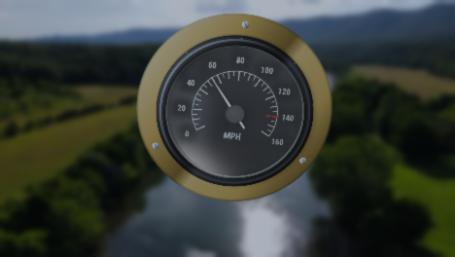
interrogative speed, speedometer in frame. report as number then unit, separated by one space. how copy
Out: 55 mph
